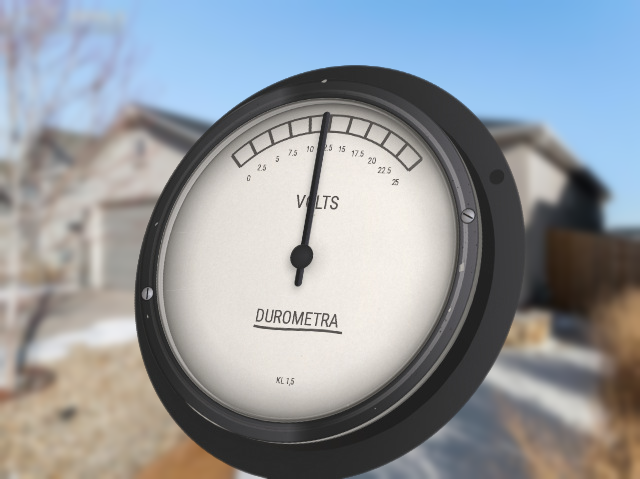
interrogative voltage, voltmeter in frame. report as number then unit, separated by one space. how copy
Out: 12.5 V
